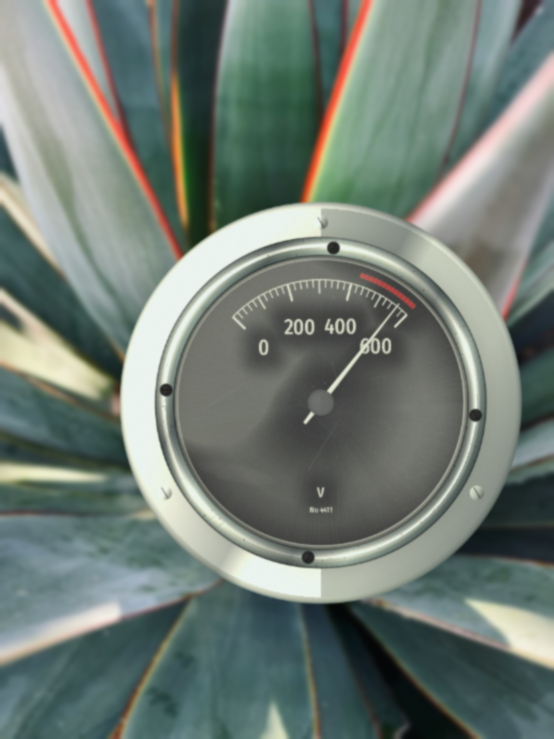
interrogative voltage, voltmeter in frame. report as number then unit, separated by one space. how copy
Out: 560 V
